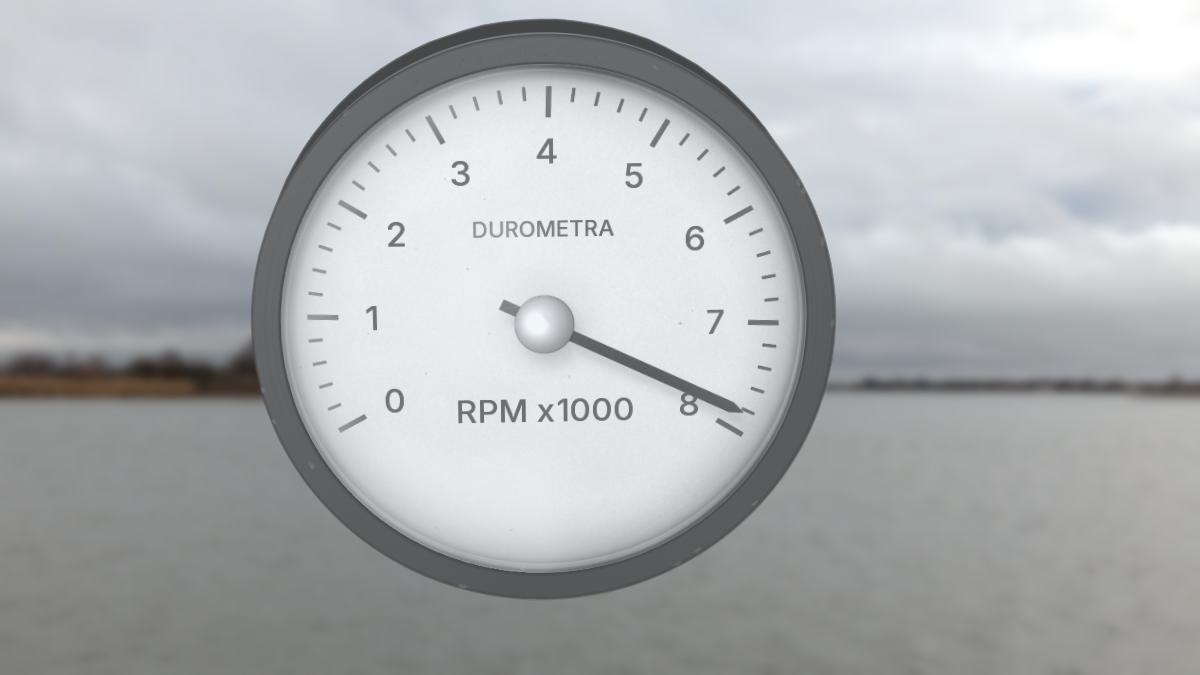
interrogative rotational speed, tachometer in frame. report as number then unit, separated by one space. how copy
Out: 7800 rpm
